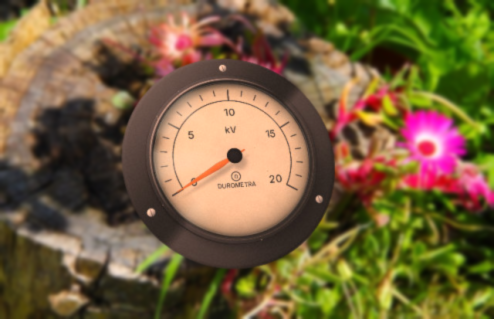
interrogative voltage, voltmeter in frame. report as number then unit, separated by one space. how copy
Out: 0 kV
